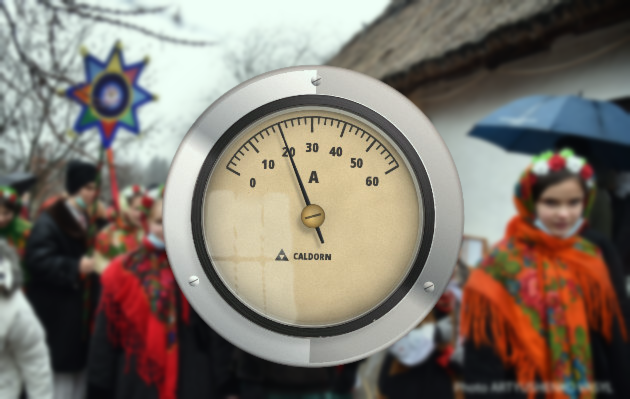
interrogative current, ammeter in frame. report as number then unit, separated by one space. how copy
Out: 20 A
